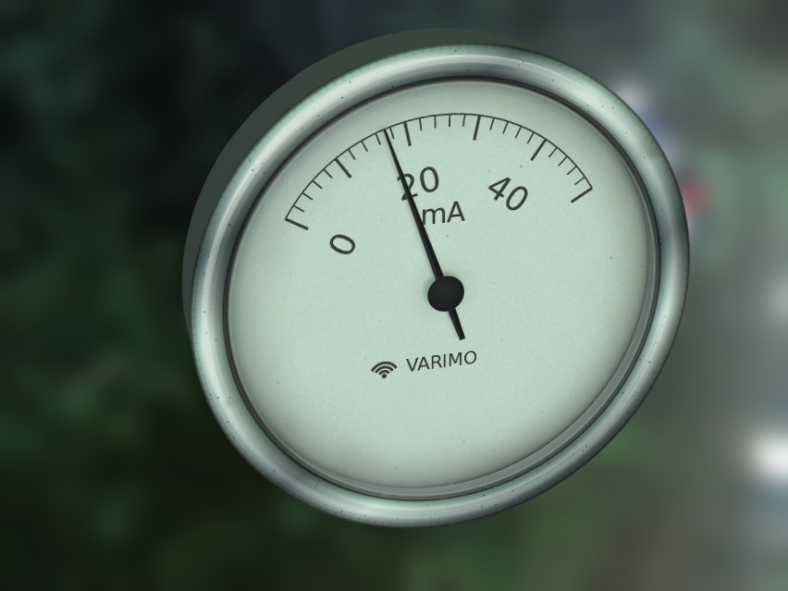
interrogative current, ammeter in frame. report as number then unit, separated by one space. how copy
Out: 17 mA
